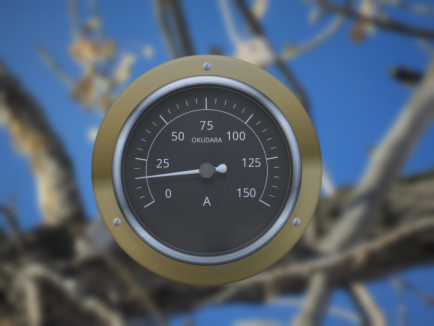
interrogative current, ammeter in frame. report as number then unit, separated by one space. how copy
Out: 15 A
